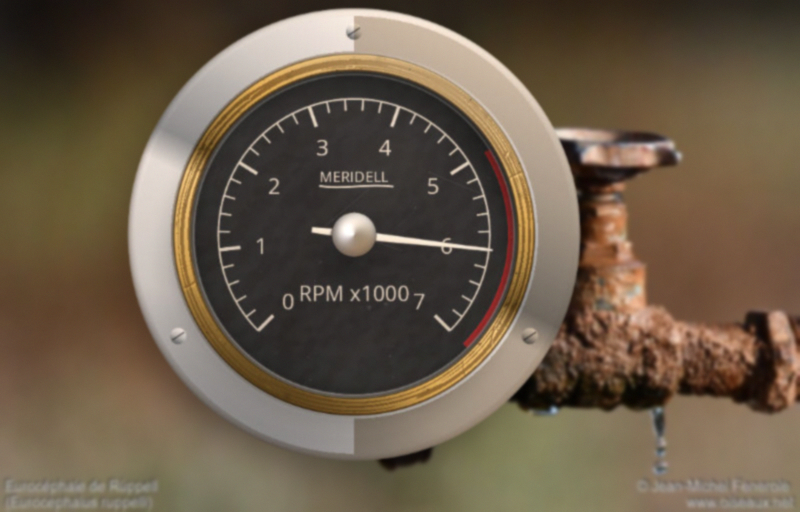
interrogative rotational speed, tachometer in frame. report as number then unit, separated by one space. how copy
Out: 6000 rpm
